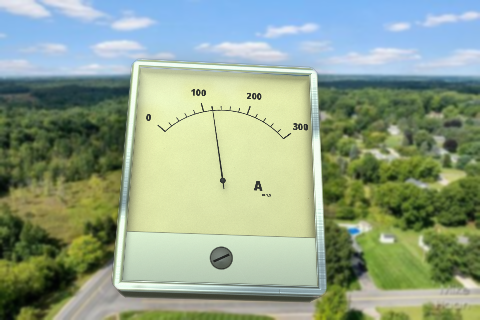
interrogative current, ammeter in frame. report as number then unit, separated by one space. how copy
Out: 120 A
